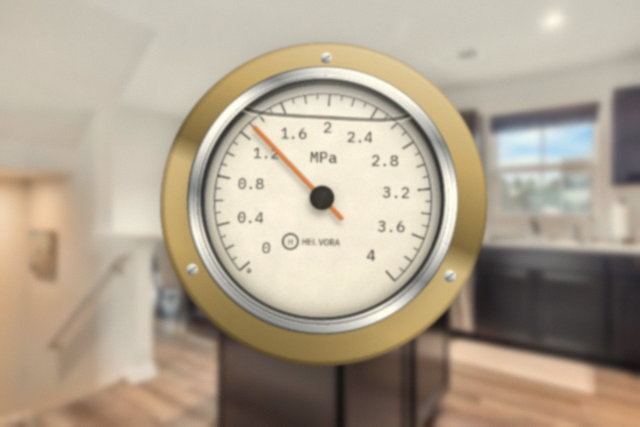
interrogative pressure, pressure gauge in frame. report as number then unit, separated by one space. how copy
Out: 1.3 MPa
